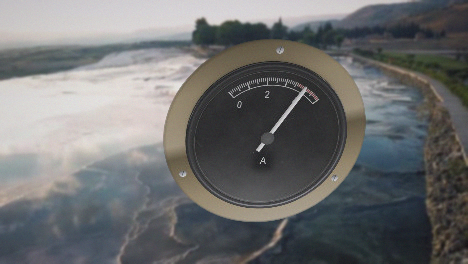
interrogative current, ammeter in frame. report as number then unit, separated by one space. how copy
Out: 4 A
